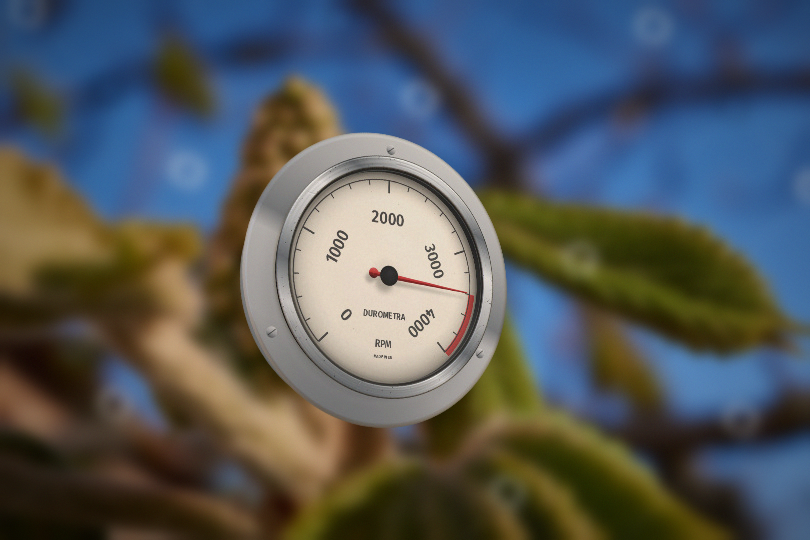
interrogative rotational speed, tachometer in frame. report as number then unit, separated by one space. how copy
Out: 3400 rpm
